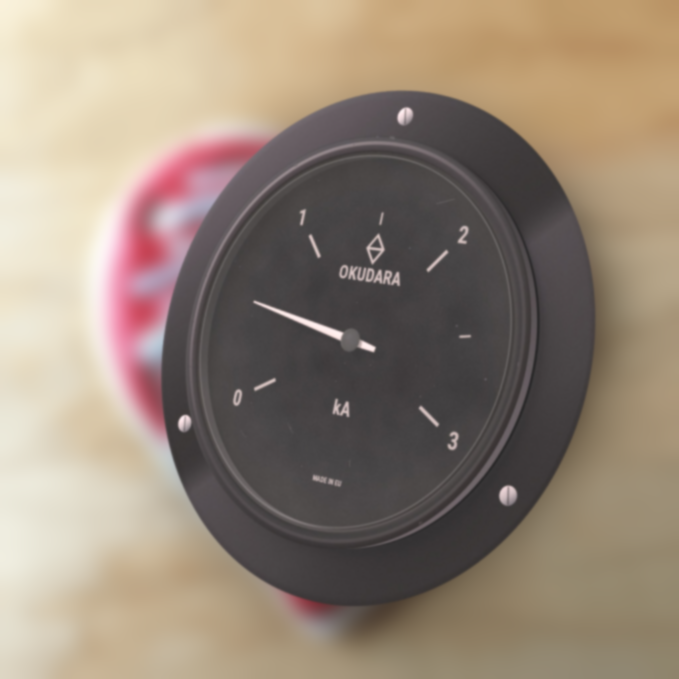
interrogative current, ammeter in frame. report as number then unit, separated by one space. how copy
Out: 0.5 kA
